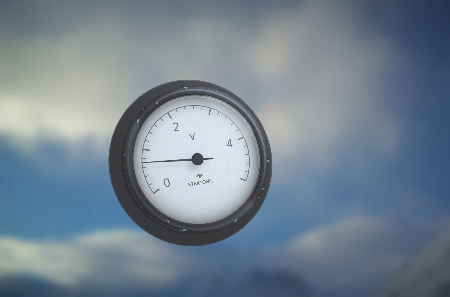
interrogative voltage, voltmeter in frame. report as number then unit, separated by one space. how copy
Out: 0.7 V
